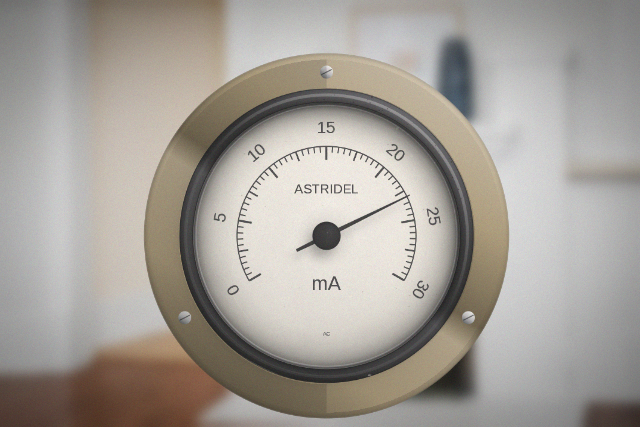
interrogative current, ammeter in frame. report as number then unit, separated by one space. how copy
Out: 23 mA
